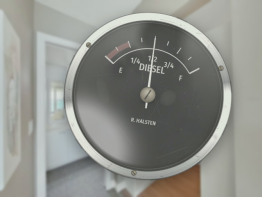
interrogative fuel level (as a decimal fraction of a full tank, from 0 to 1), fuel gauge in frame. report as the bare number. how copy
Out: 0.5
